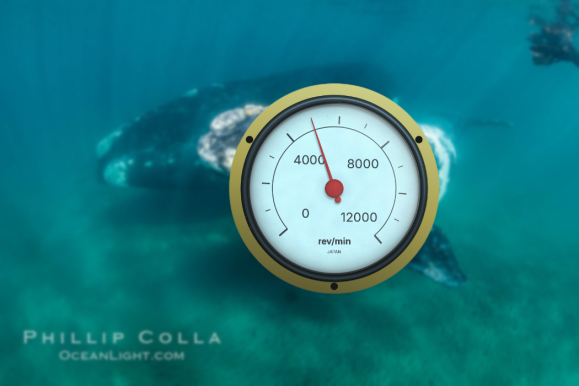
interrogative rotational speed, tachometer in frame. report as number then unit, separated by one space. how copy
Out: 5000 rpm
